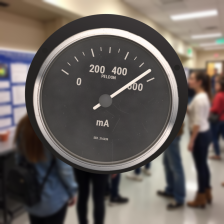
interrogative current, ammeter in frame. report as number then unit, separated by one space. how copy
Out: 550 mA
